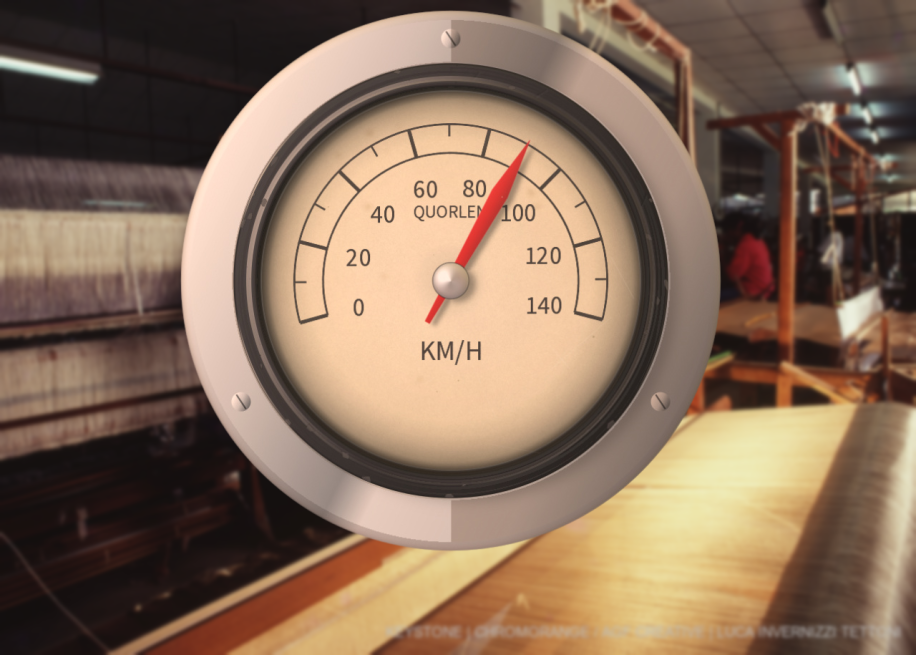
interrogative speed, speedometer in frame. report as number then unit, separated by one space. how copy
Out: 90 km/h
